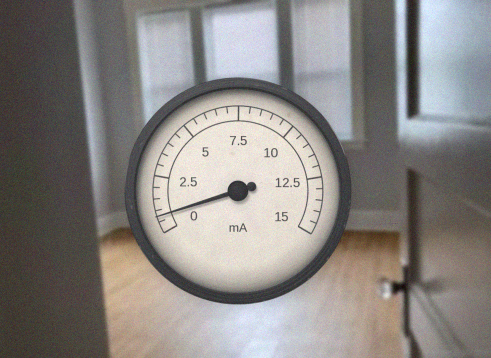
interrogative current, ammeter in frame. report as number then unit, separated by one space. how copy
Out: 0.75 mA
